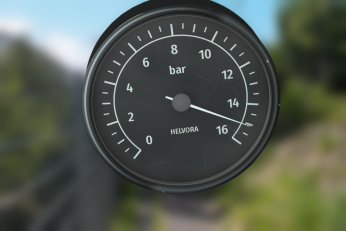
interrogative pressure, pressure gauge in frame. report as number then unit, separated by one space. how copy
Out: 15 bar
